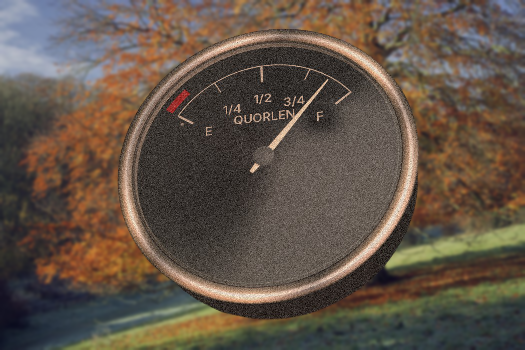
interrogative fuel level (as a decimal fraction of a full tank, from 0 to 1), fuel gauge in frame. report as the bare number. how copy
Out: 0.875
